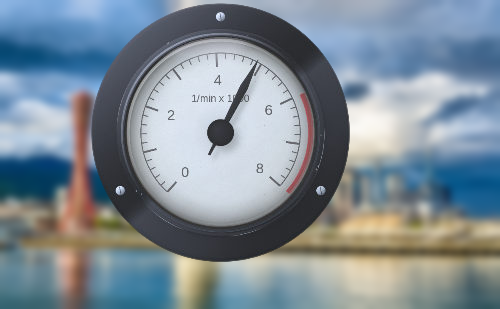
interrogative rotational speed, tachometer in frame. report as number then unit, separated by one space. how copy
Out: 4900 rpm
